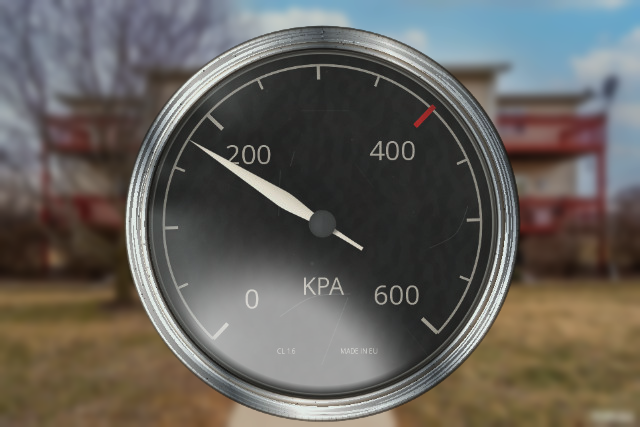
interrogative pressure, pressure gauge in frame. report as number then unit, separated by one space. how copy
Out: 175 kPa
